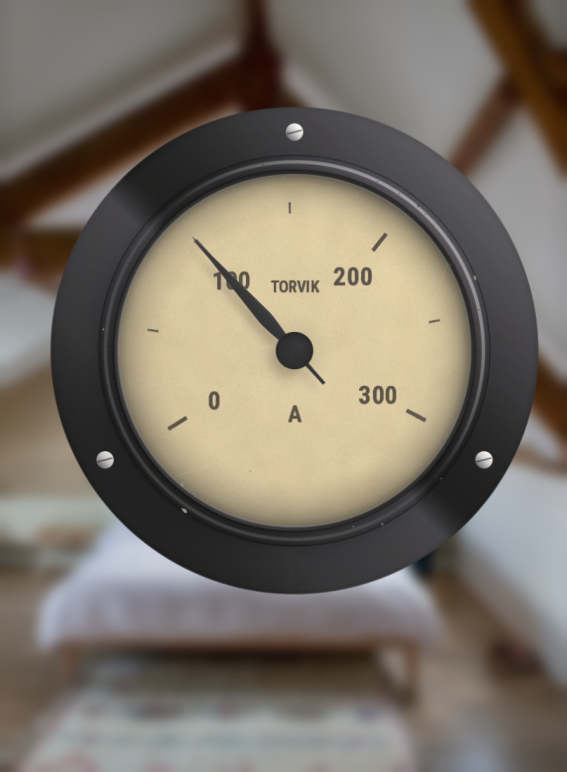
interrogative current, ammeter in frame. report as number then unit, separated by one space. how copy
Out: 100 A
